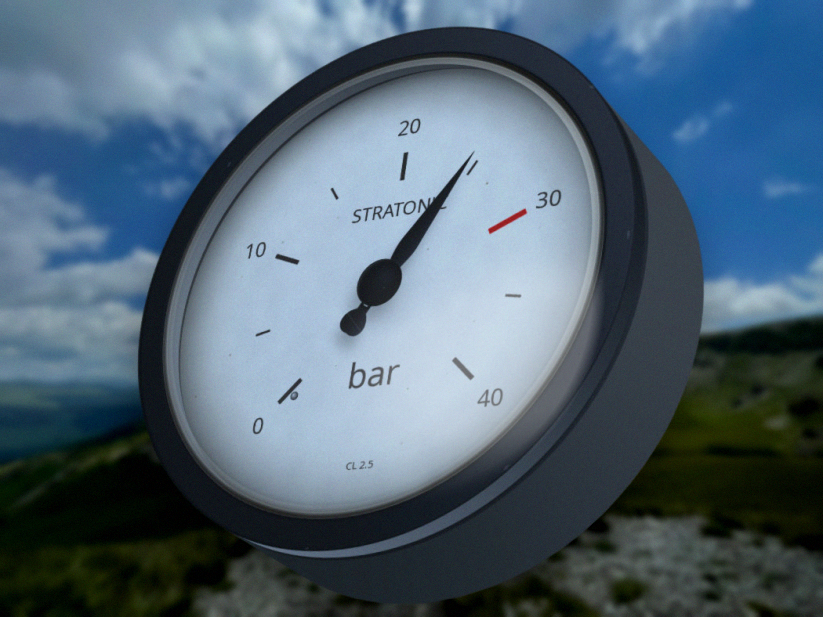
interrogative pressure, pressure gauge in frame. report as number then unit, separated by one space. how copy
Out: 25 bar
